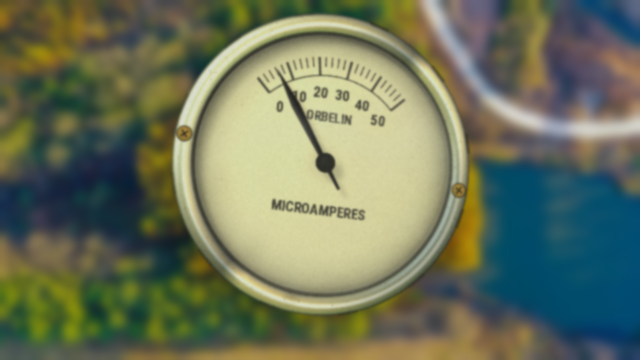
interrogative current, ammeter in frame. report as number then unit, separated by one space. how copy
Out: 6 µA
